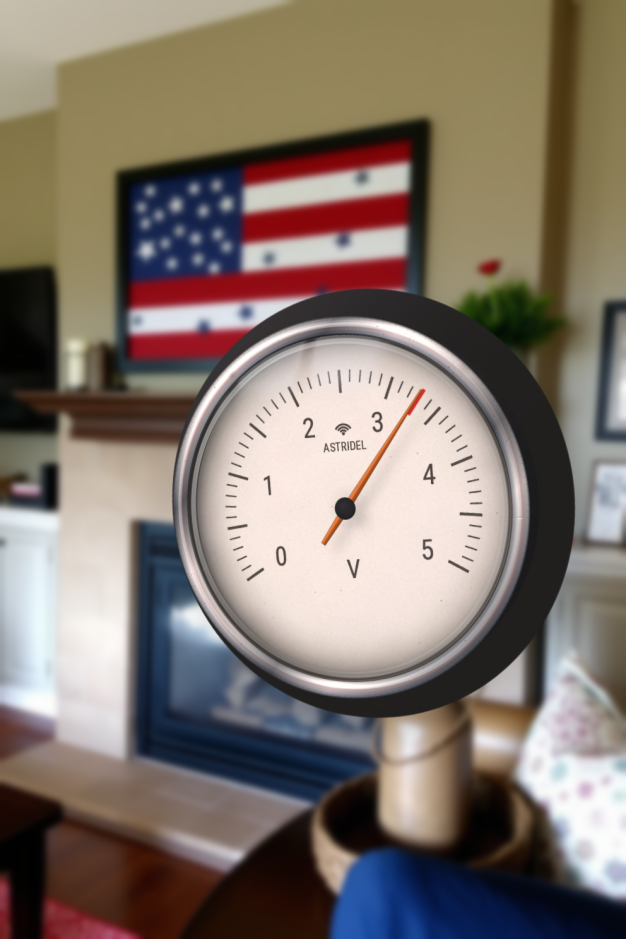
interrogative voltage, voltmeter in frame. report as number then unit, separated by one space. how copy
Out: 3.3 V
